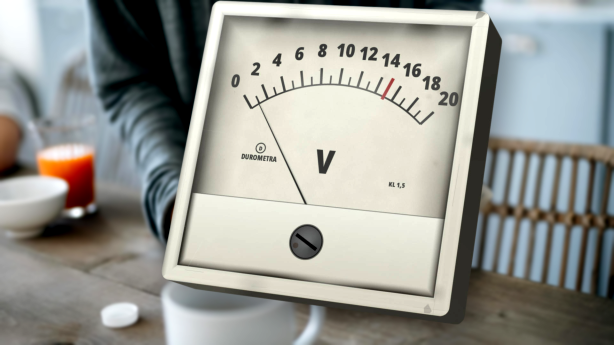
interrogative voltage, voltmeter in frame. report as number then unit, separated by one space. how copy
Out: 1 V
